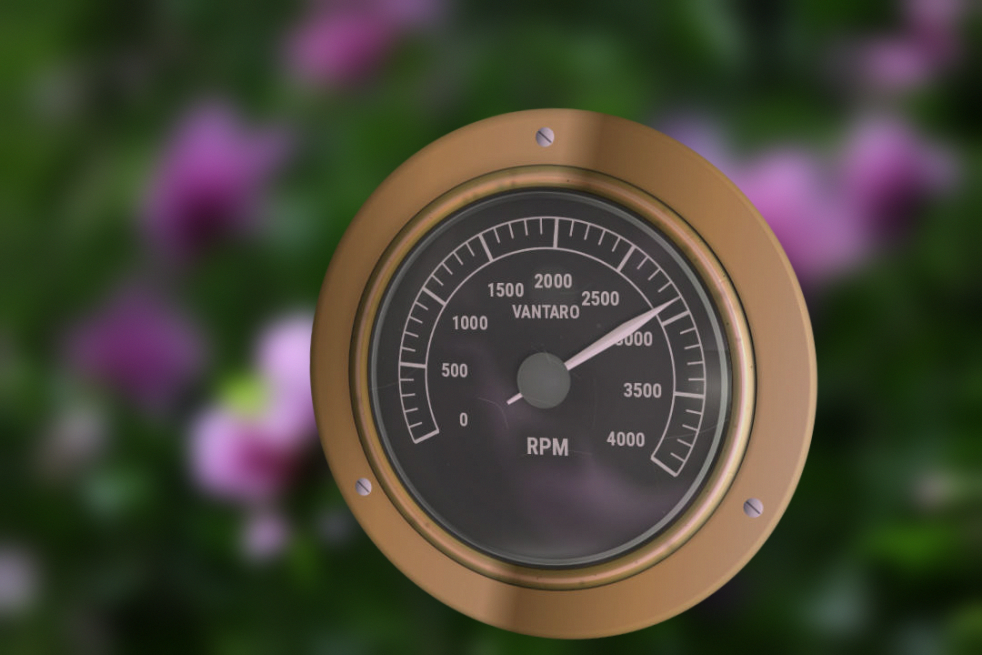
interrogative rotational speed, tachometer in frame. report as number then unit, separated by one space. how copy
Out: 2900 rpm
